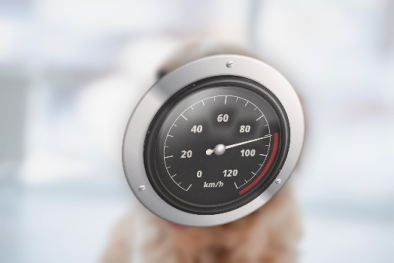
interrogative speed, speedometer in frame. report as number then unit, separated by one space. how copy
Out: 90 km/h
